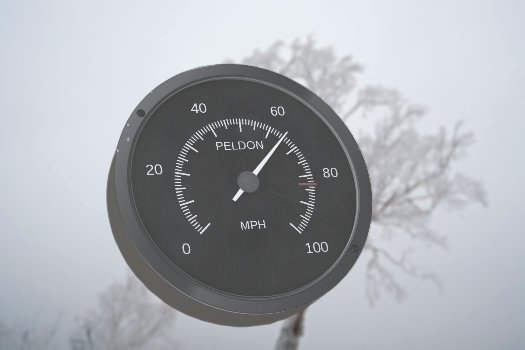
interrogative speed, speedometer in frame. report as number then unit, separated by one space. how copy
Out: 65 mph
